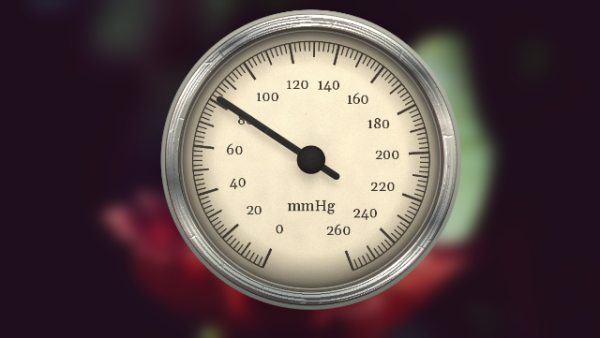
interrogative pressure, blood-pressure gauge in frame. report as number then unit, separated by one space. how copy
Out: 82 mmHg
